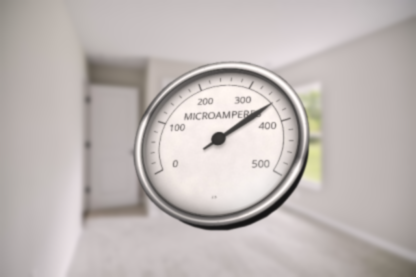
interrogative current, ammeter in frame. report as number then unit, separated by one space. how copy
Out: 360 µA
